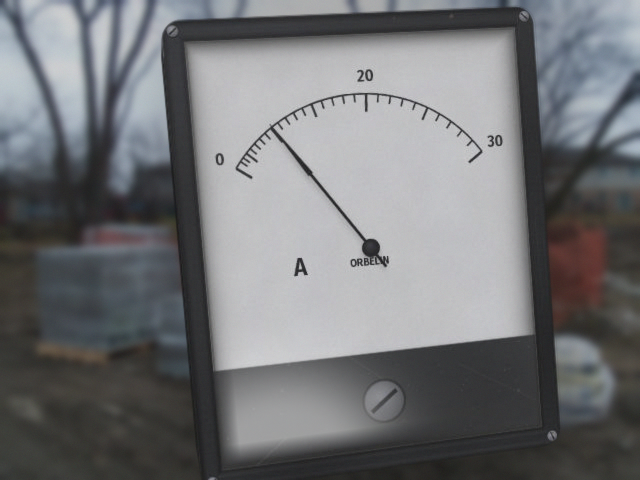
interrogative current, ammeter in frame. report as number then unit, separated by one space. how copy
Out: 10 A
